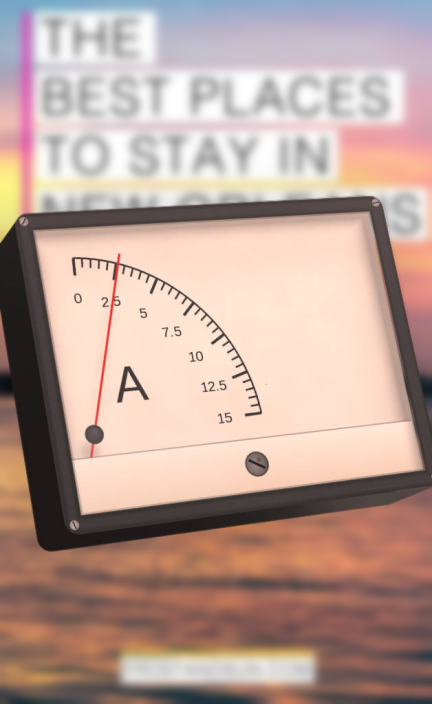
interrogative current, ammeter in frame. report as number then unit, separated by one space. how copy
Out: 2.5 A
